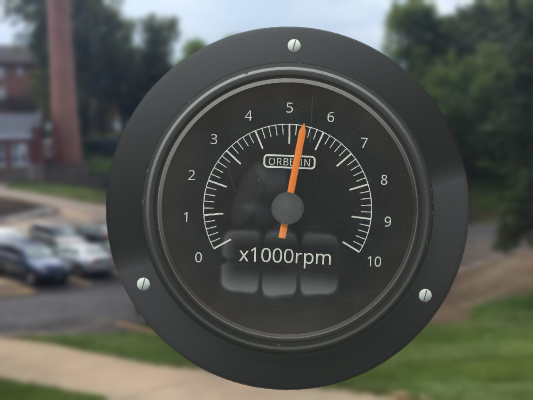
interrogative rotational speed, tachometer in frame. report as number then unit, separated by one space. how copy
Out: 5400 rpm
